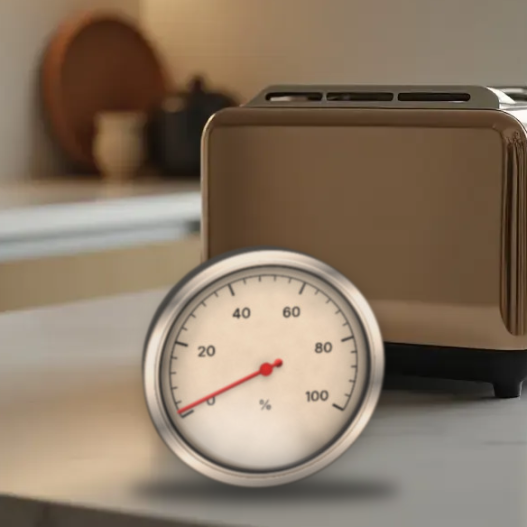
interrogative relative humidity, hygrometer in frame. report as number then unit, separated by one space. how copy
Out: 2 %
